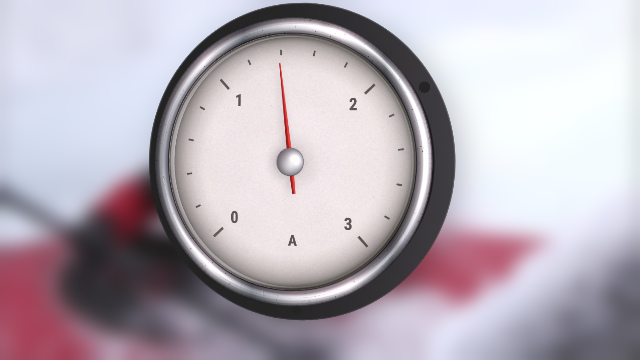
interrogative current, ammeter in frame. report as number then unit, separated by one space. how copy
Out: 1.4 A
